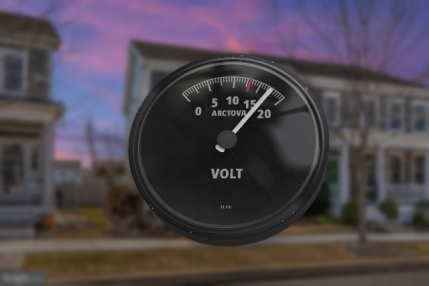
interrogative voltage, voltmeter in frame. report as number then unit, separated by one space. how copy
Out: 17.5 V
